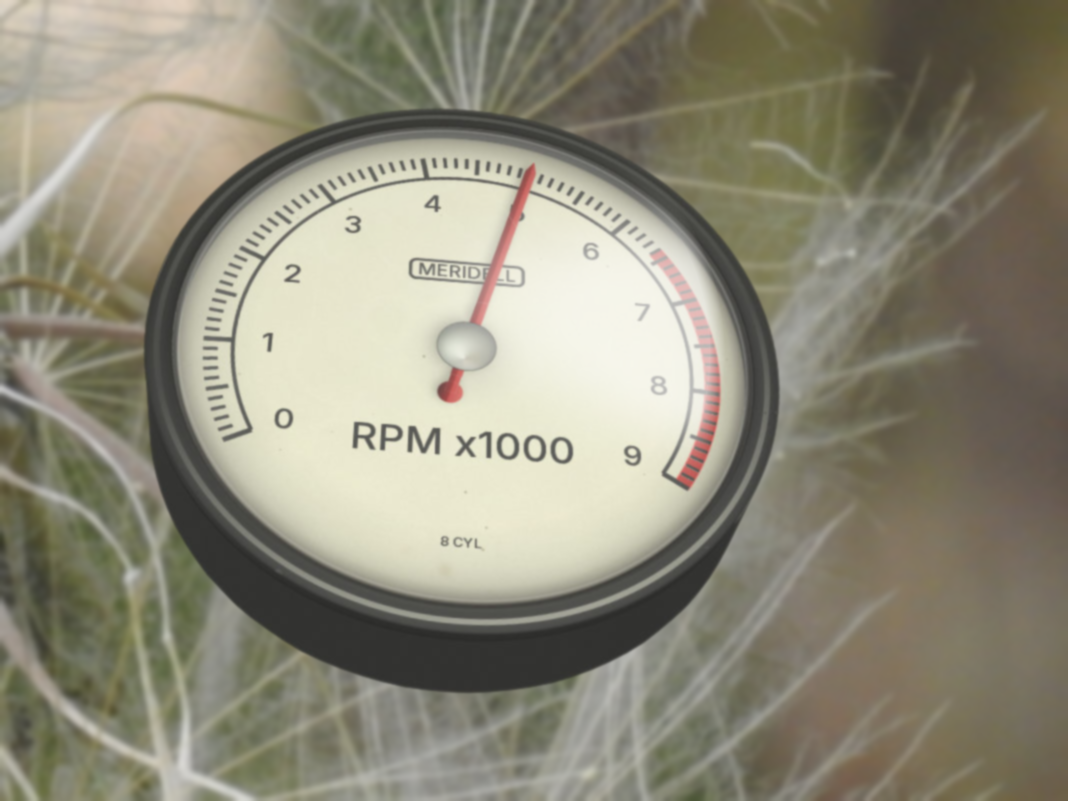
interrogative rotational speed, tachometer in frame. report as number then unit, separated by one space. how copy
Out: 5000 rpm
